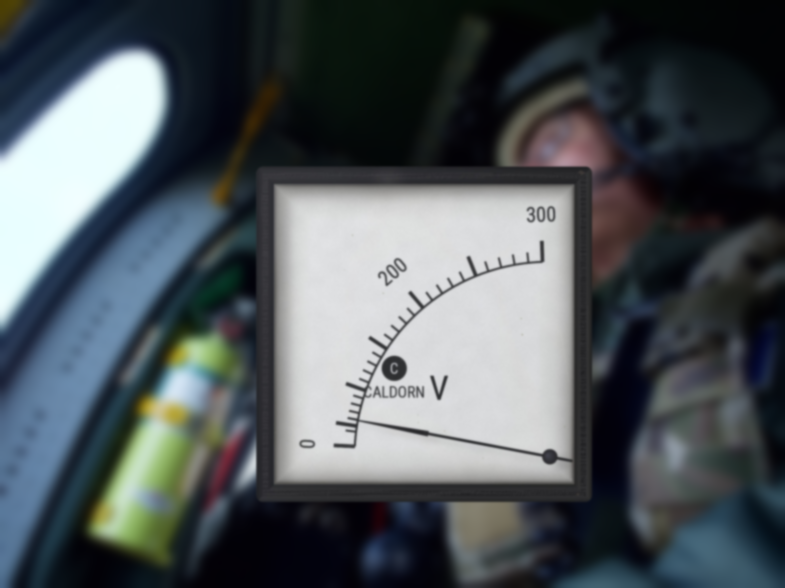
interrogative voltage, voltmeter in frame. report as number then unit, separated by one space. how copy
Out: 60 V
